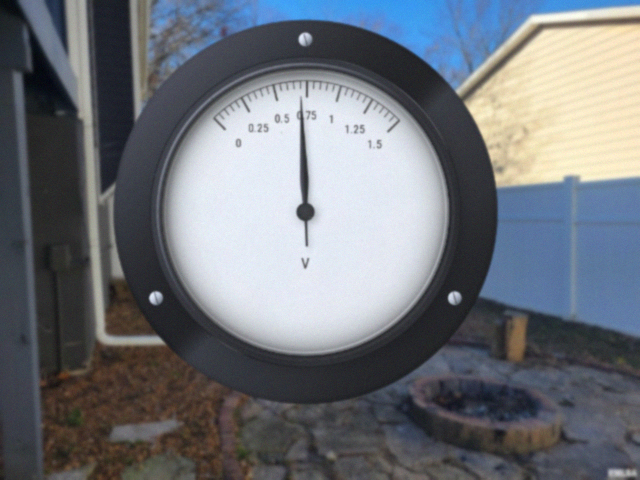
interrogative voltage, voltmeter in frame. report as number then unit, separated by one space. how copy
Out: 0.7 V
